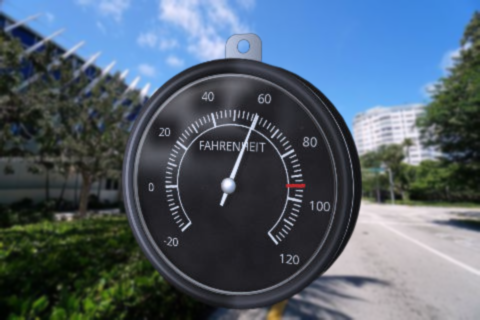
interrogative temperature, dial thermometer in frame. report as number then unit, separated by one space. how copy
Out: 60 °F
